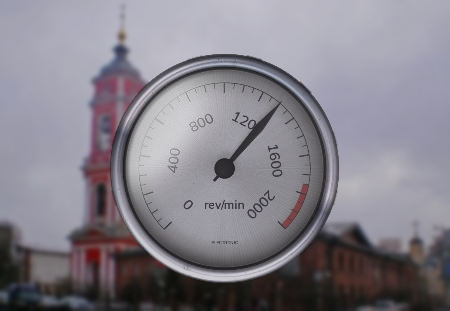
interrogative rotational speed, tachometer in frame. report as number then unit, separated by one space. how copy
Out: 1300 rpm
